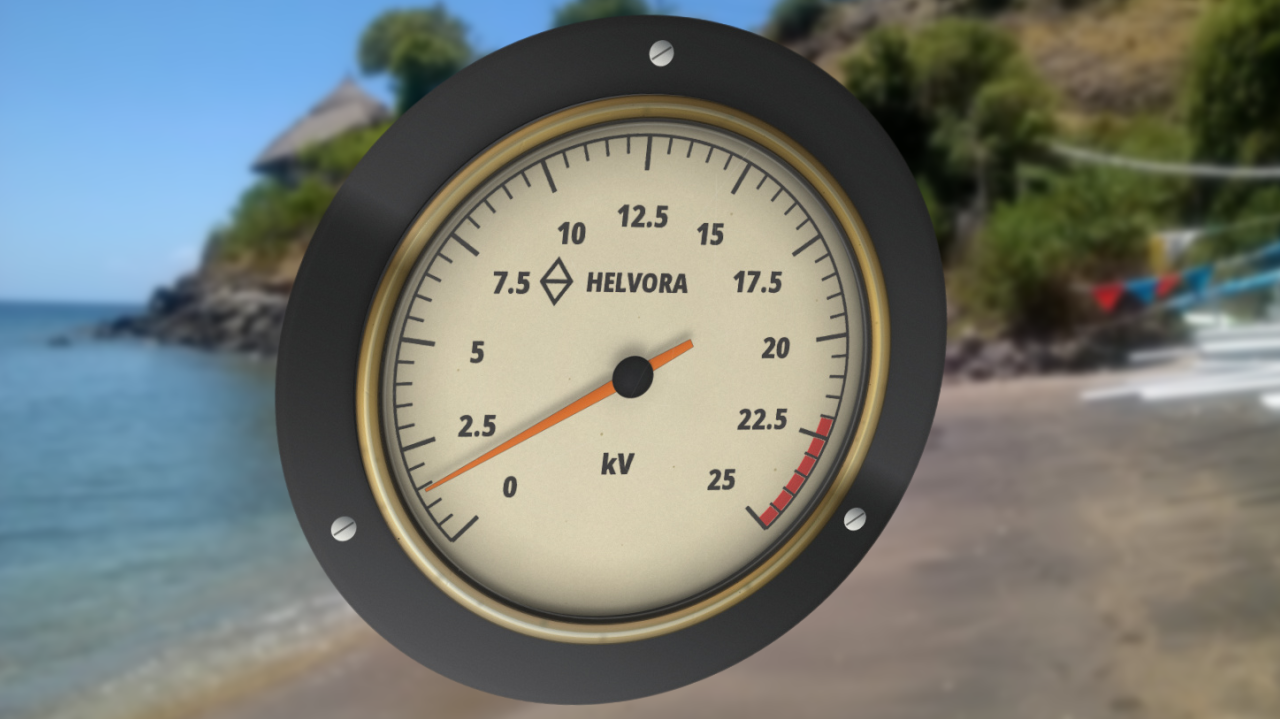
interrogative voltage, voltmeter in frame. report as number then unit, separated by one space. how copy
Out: 1.5 kV
